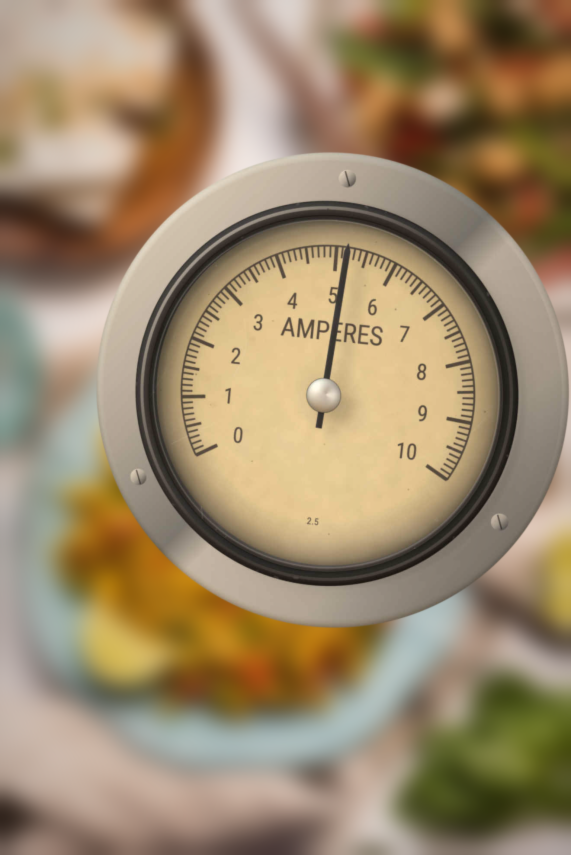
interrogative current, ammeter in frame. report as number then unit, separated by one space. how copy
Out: 5.2 A
